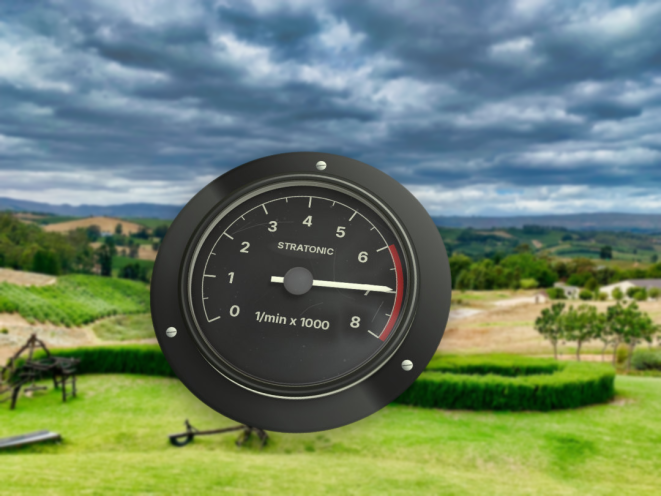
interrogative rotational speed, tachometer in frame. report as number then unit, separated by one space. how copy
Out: 7000 rpm
